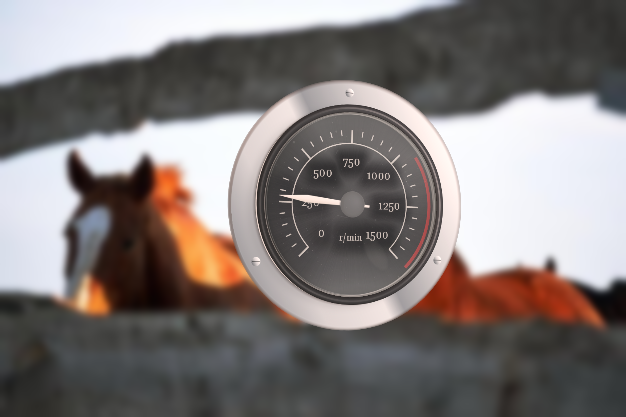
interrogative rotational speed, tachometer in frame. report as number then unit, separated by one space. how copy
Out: 275 rpm
